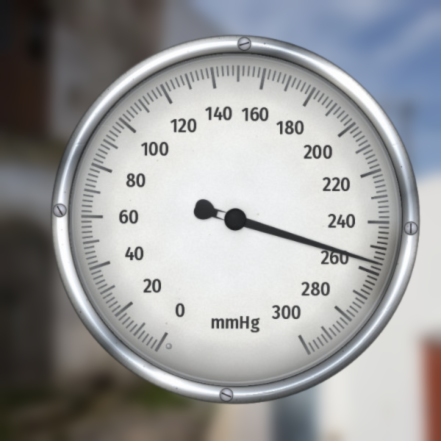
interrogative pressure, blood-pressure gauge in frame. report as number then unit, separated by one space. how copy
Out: 256 mmHg
